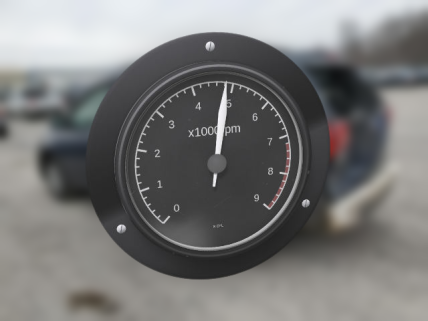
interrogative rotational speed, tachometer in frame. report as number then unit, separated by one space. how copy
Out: 4800 rpm
